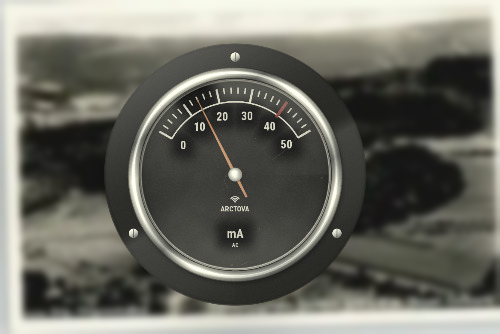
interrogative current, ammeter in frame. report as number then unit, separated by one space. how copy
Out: 14 mA
